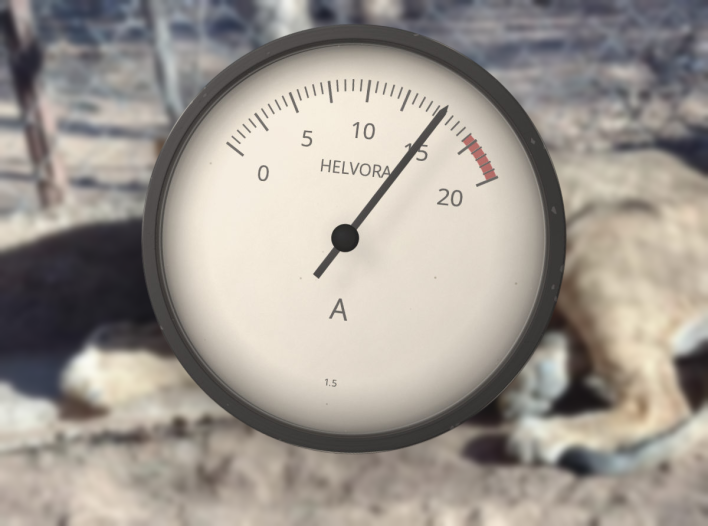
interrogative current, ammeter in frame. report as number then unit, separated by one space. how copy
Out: 15 A
